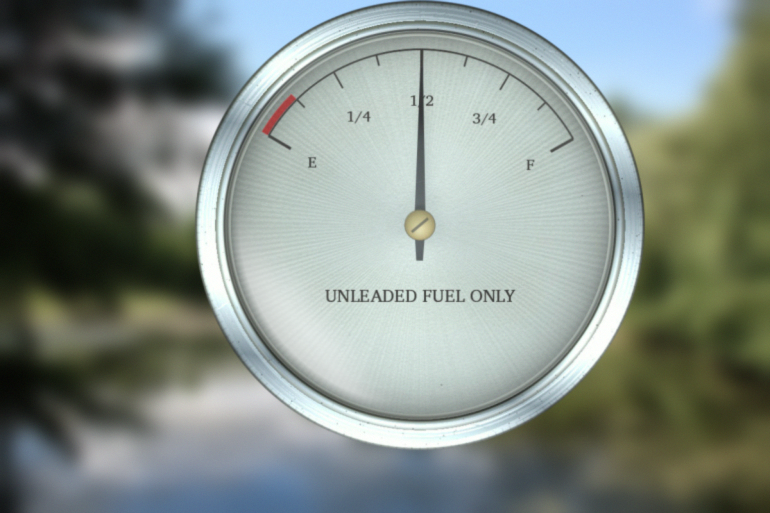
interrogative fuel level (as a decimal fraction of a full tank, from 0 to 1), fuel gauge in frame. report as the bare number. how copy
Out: 0.5
